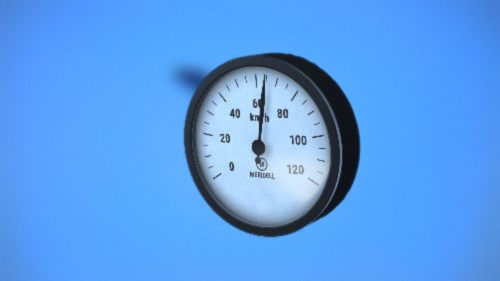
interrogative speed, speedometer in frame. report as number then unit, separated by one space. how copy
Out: 65 km/h
